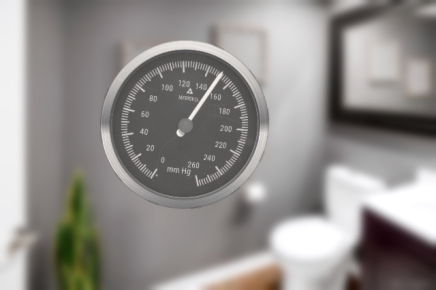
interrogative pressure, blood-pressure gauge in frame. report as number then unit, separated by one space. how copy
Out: 150 mmHg
